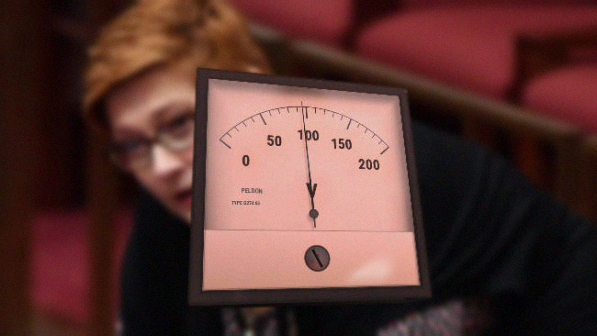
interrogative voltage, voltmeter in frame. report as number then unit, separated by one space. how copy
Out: 95 V
